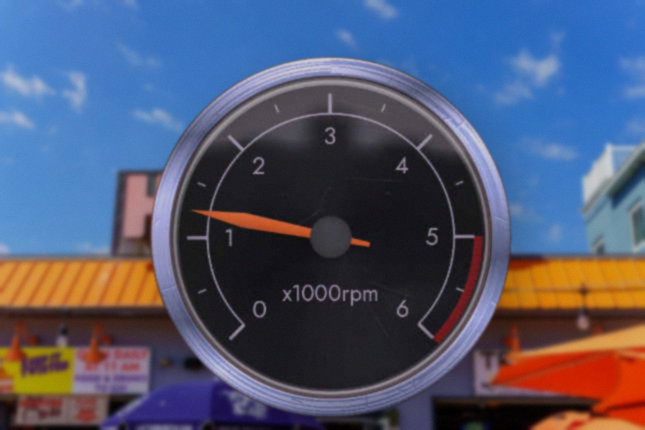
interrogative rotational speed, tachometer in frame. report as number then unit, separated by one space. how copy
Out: 1250 rpm
